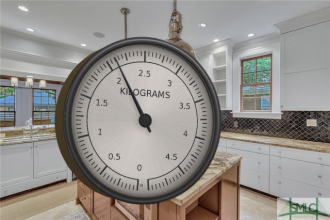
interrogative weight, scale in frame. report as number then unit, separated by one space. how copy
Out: 2.1 kg
